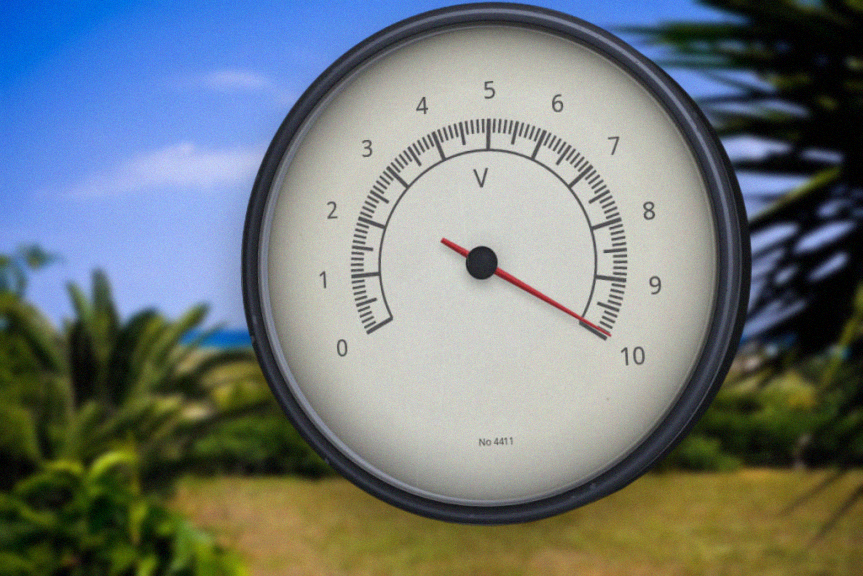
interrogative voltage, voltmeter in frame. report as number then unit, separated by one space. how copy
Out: 9.9 V
